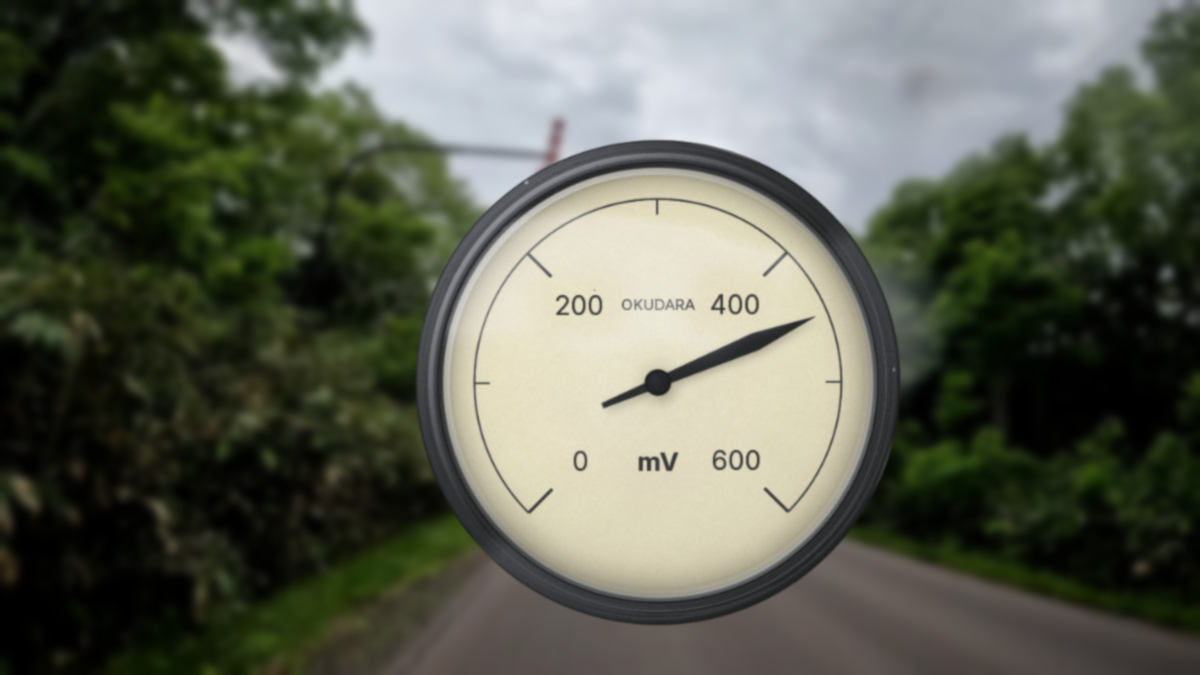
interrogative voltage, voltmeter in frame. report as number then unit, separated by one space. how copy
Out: 450 mV
